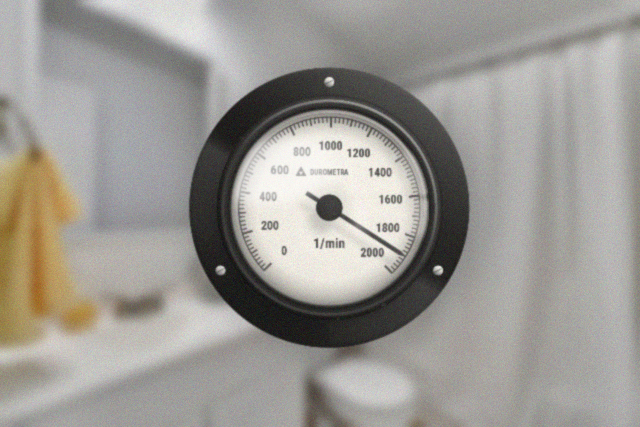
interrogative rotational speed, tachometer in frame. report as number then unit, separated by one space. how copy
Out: 1900 rpm
